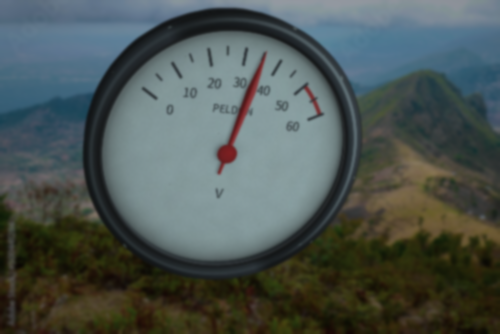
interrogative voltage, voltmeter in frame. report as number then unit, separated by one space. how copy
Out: 35 V
